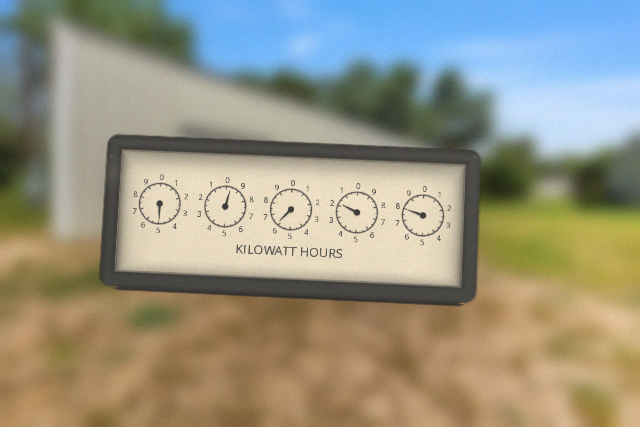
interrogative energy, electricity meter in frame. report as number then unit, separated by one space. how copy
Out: 49618 kWh
